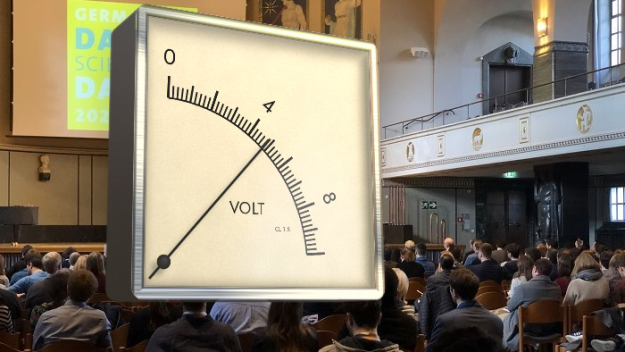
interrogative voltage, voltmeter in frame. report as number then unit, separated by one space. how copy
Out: 4.8 V
